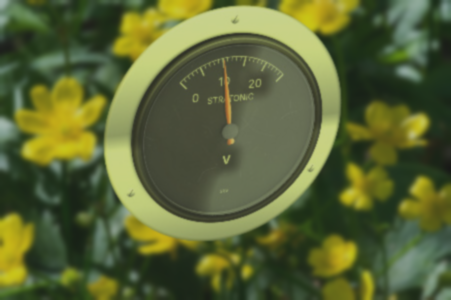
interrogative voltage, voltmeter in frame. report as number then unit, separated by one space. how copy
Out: 10 V
